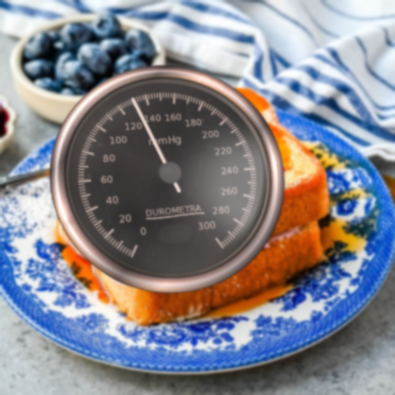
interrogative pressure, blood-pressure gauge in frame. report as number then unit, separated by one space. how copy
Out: 130 mmHg
